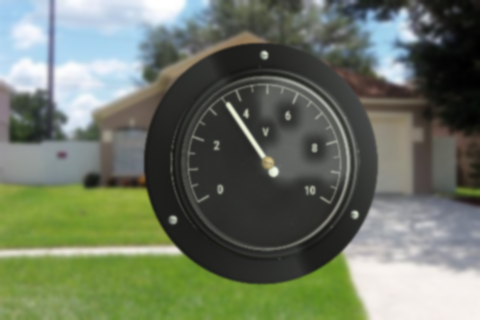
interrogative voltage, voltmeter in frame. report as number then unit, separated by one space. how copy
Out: 3.5 V
